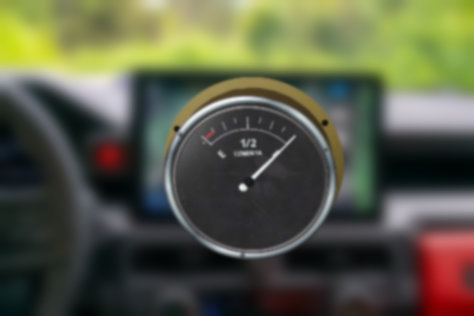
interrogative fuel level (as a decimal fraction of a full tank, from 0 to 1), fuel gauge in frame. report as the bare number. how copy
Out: 1
